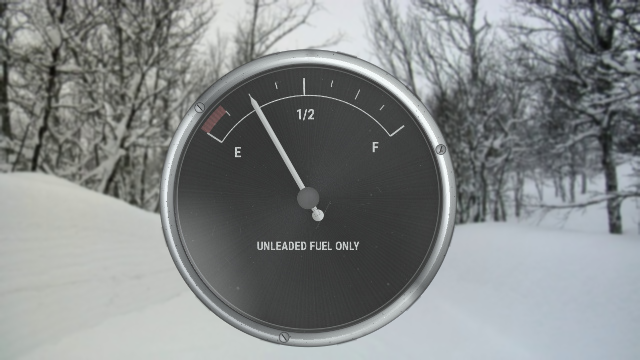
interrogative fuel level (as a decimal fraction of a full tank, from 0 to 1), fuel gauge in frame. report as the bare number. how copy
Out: 0.25
